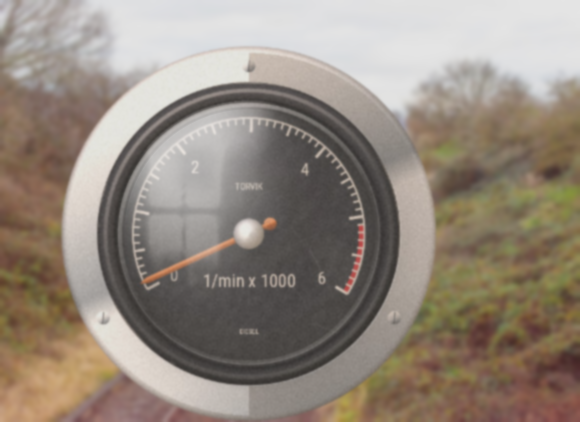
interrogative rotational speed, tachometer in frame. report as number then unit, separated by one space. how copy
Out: 100 rpm
